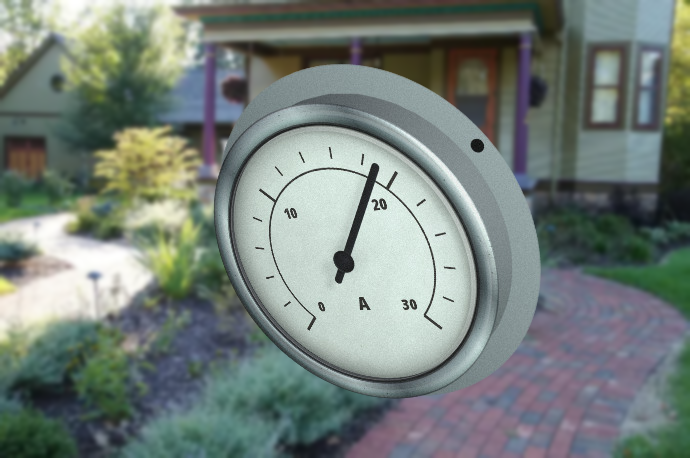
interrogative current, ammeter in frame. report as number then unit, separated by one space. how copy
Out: 19 A
